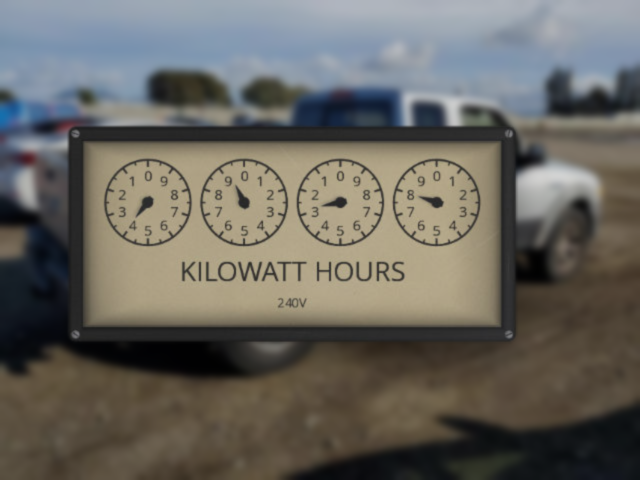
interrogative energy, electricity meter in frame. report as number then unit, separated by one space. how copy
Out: 3928 kWh
